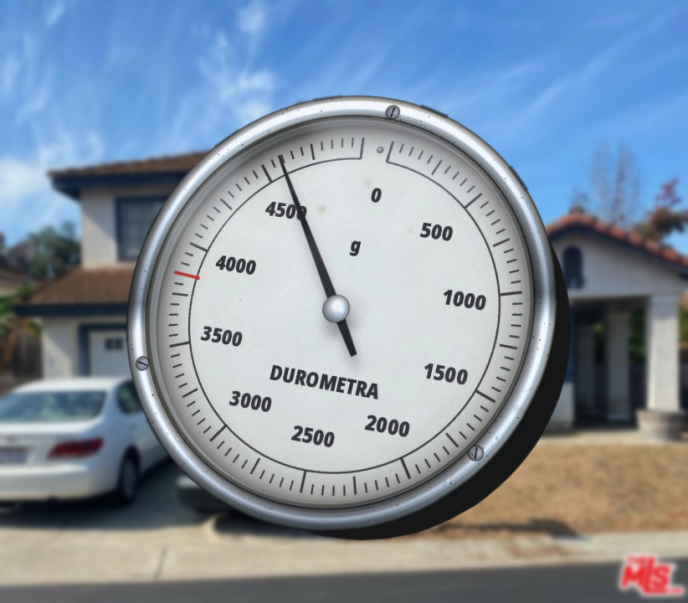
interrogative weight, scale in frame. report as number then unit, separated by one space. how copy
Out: 4600 g
